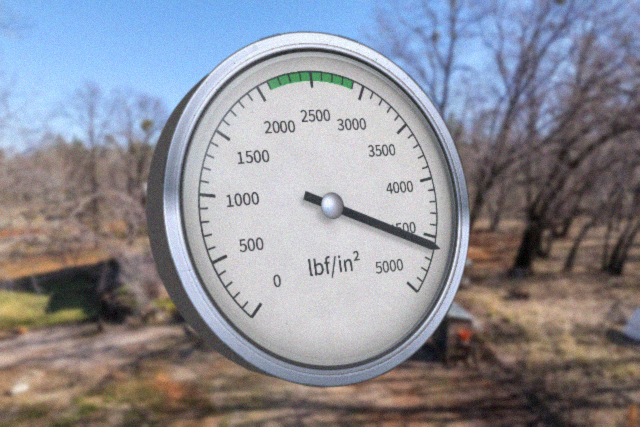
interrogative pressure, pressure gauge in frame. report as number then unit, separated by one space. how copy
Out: 4600 psi
